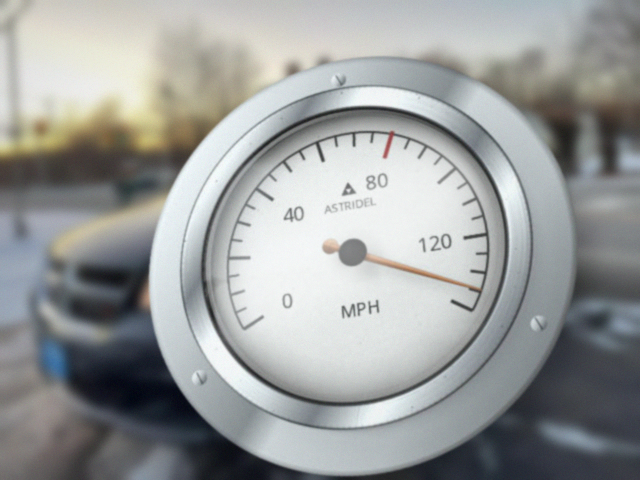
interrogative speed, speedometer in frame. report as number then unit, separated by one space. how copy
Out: 135 mph
